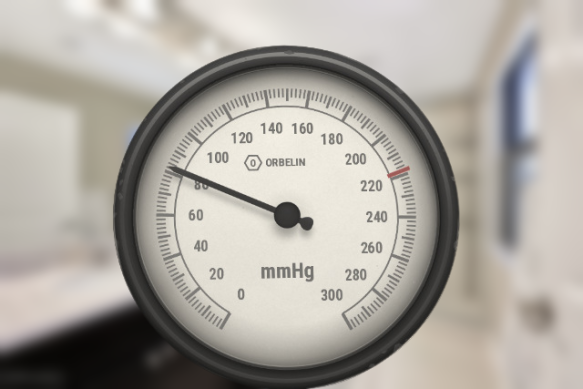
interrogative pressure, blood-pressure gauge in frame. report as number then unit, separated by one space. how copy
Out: 82 mmHg
